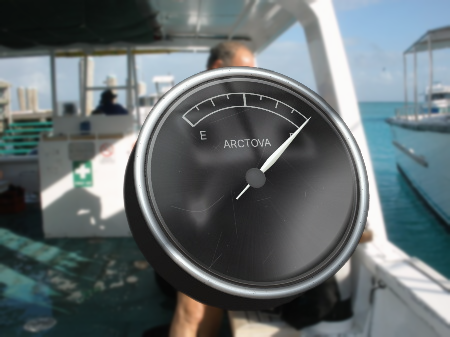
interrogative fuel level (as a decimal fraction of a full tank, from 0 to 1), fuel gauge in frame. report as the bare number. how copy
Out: 1
